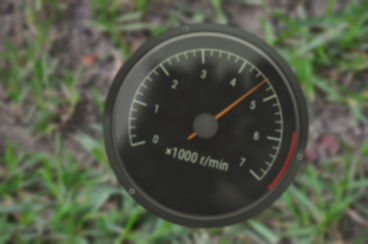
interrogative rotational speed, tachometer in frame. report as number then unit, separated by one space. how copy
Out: 4600 rpm
